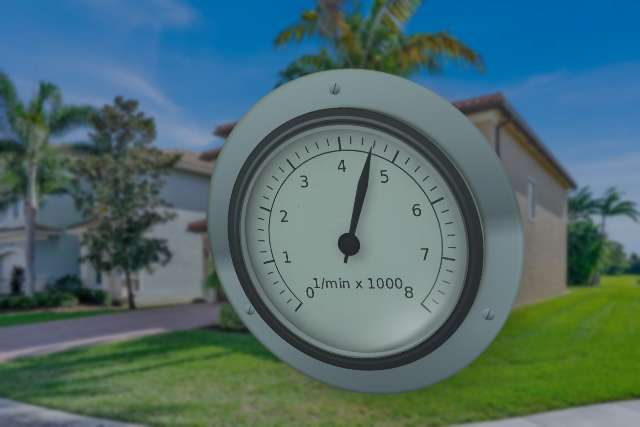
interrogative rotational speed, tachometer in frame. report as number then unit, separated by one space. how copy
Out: 4600 rpm
